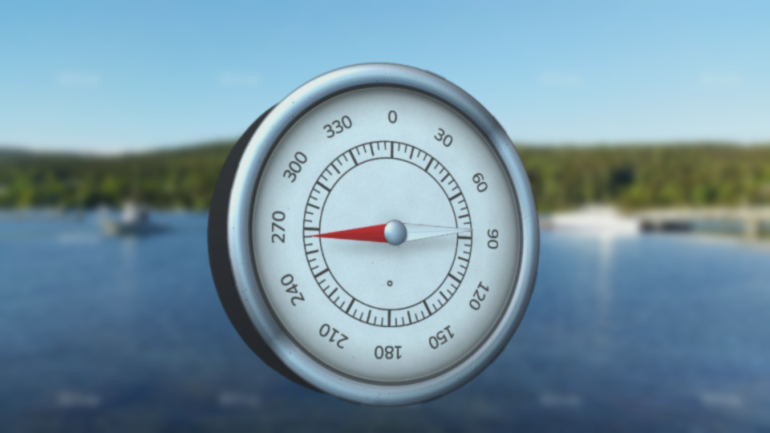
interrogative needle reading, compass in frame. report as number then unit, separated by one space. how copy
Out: 265 °
